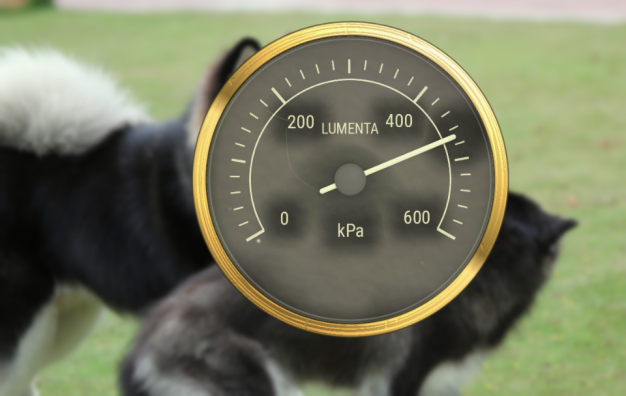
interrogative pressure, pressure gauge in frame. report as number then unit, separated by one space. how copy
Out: 470 kPa
